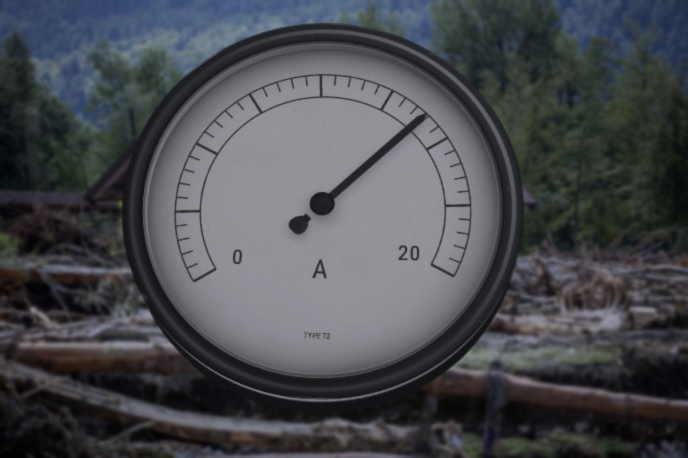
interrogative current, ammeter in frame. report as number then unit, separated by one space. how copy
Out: 14 A
